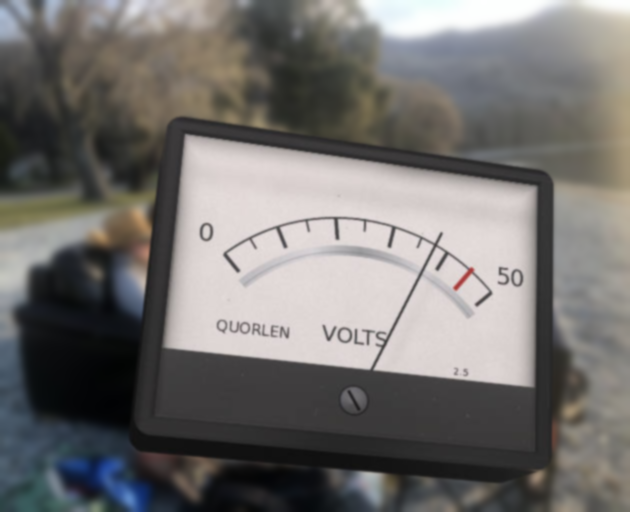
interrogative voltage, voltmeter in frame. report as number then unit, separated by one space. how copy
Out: 37.5 V
